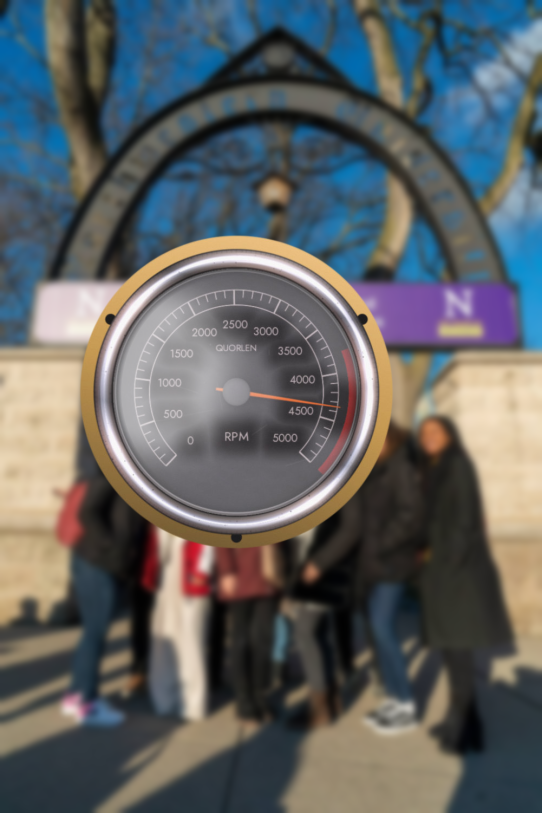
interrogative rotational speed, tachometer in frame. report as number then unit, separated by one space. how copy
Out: 4350 rpm
